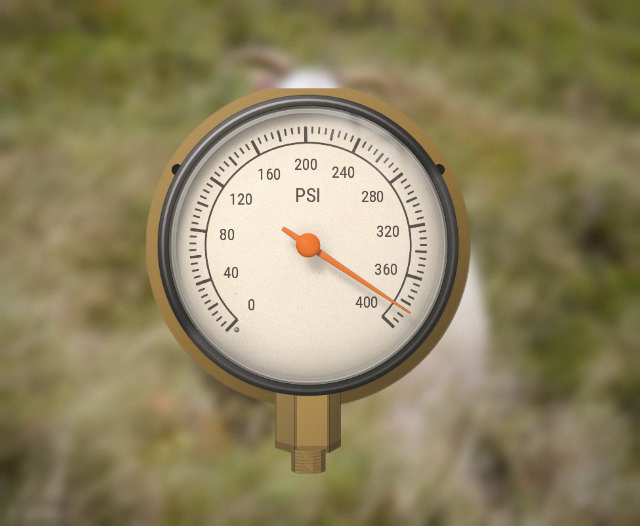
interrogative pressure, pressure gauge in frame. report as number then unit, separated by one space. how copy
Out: 385 psi
